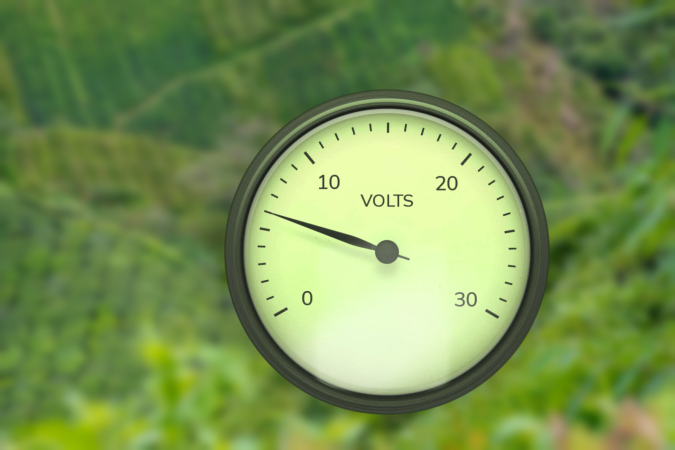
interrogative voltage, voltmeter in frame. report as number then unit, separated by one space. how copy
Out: 6 V
